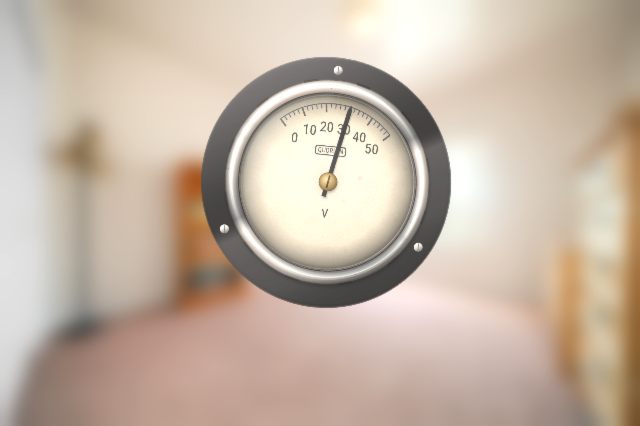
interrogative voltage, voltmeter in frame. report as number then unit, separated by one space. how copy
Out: 30 V
